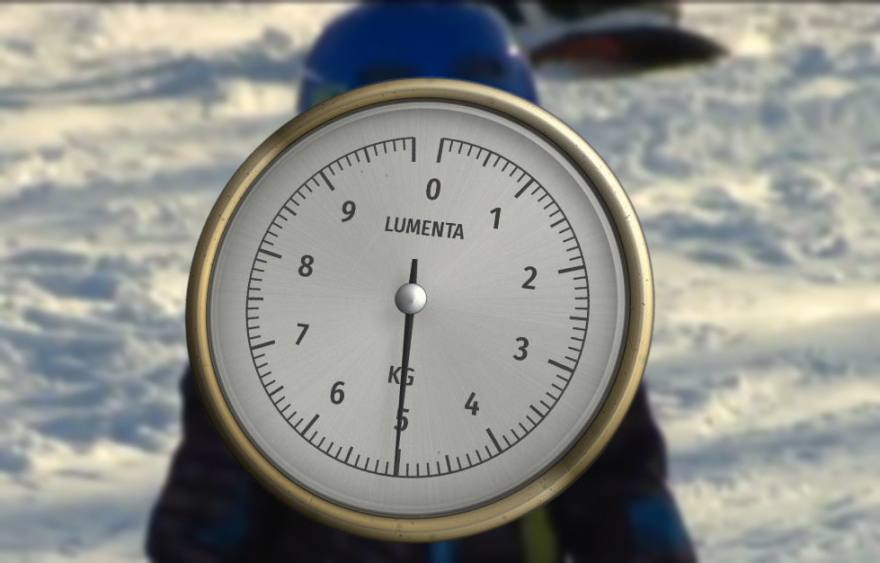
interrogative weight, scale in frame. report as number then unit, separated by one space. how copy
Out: 5 kg
